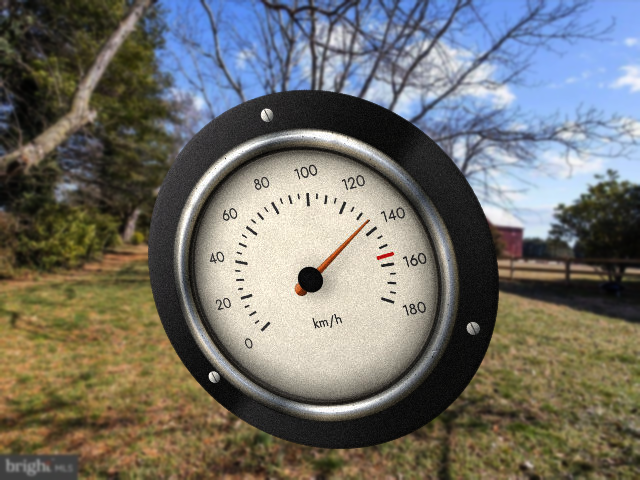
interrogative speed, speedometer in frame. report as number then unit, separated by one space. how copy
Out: 135 km/h
